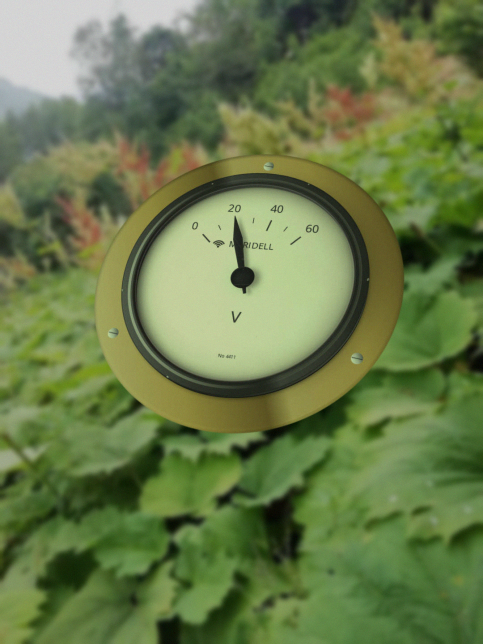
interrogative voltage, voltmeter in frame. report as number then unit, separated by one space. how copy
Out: 20 V
